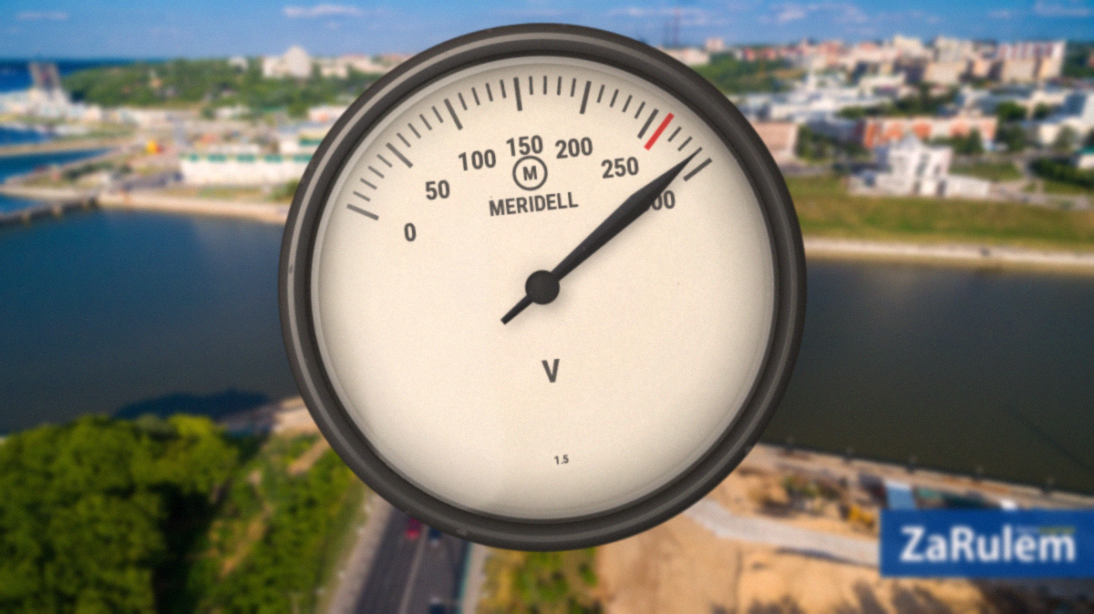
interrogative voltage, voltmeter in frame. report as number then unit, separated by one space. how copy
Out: 290 V
